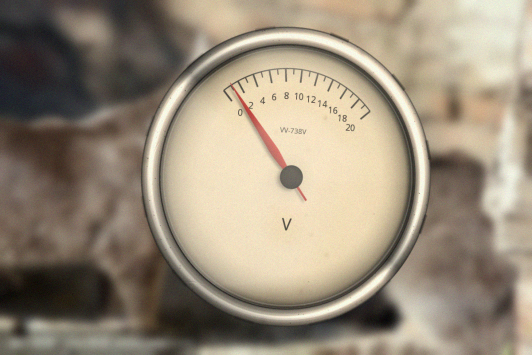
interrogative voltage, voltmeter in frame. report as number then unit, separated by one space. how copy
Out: 1 V
